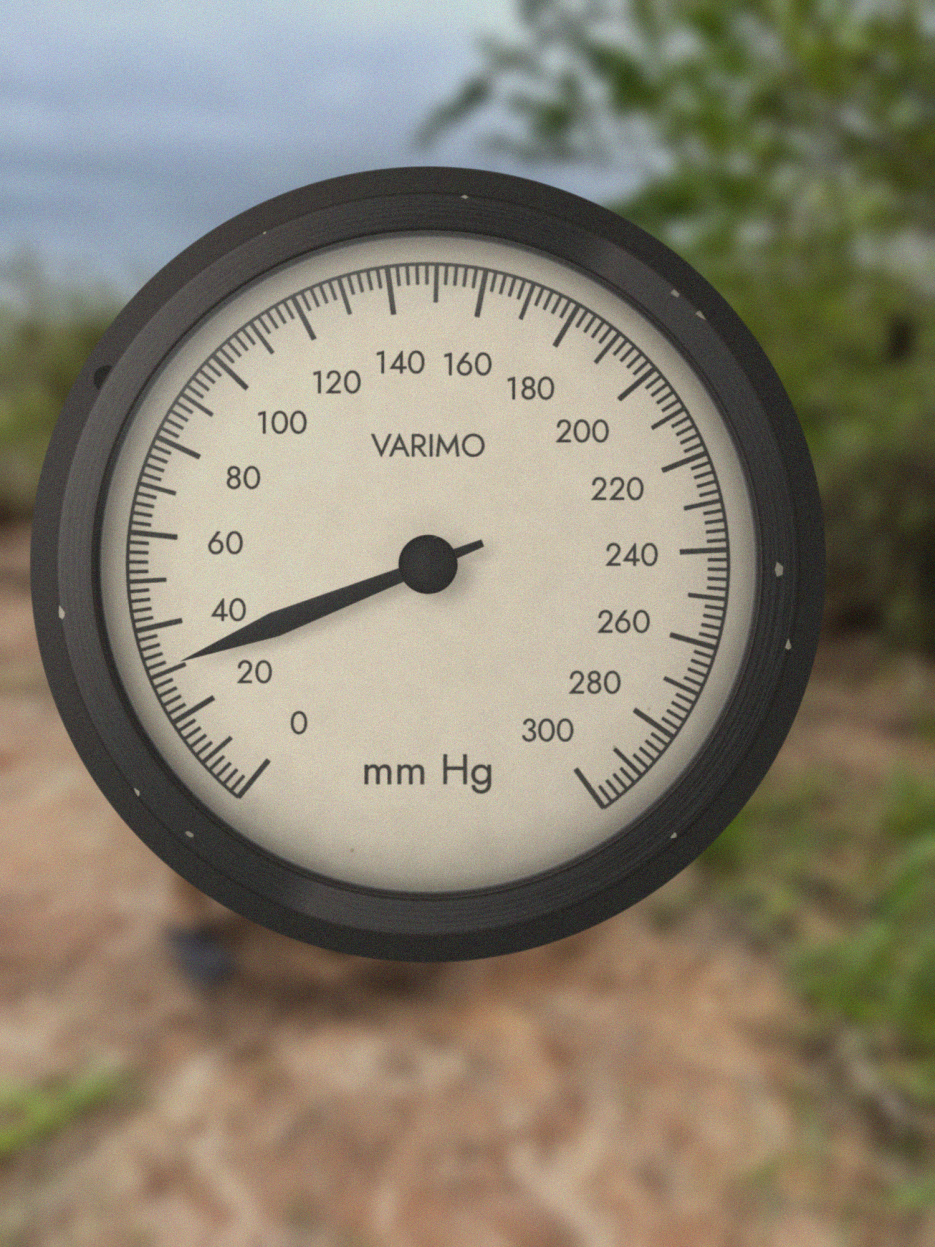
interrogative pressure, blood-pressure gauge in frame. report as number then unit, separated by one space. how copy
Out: 31 mmHg
